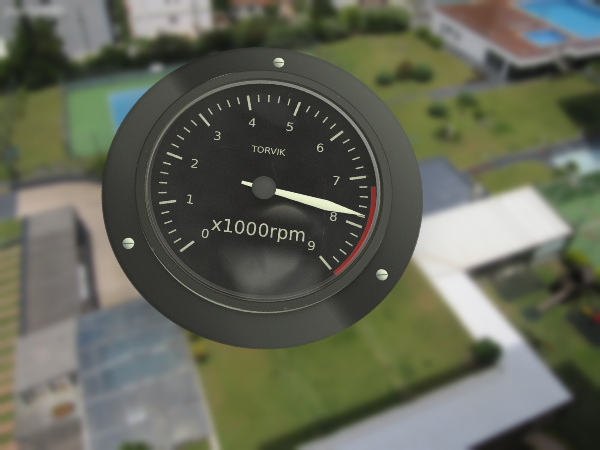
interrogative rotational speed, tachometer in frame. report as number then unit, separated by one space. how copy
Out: 7800 rpm
